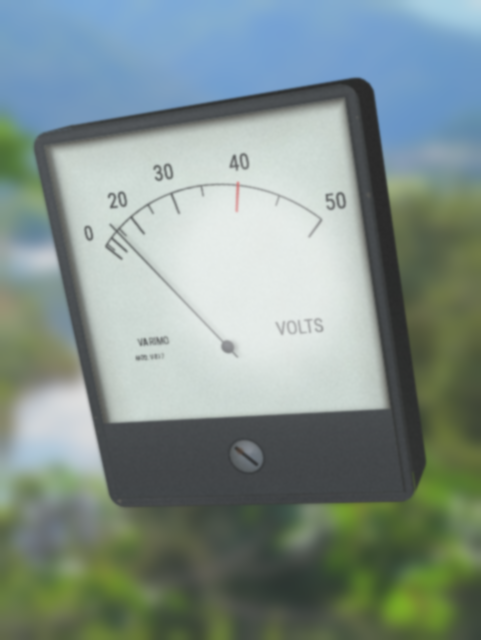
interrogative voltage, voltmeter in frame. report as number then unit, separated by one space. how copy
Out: 15 V
